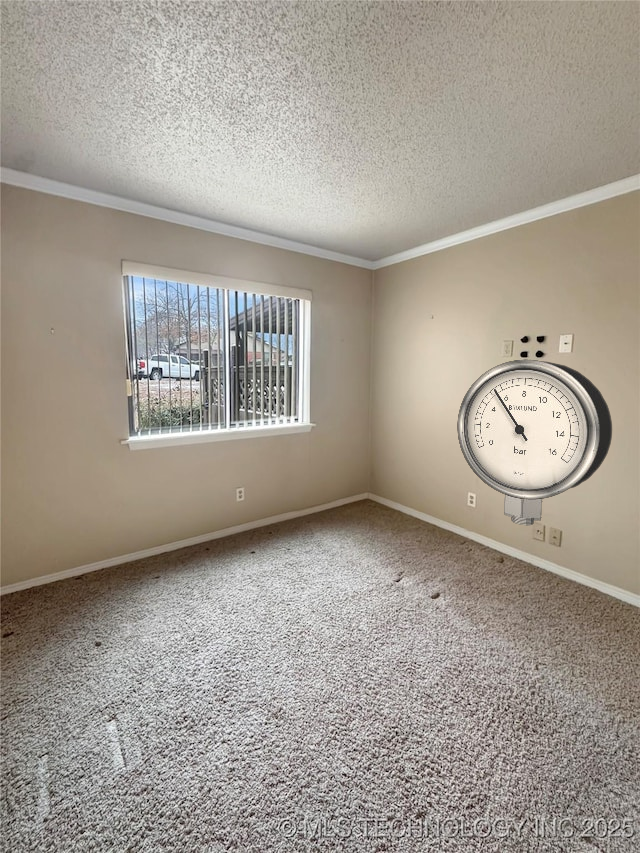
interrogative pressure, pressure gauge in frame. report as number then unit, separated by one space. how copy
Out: 5.5 bar
